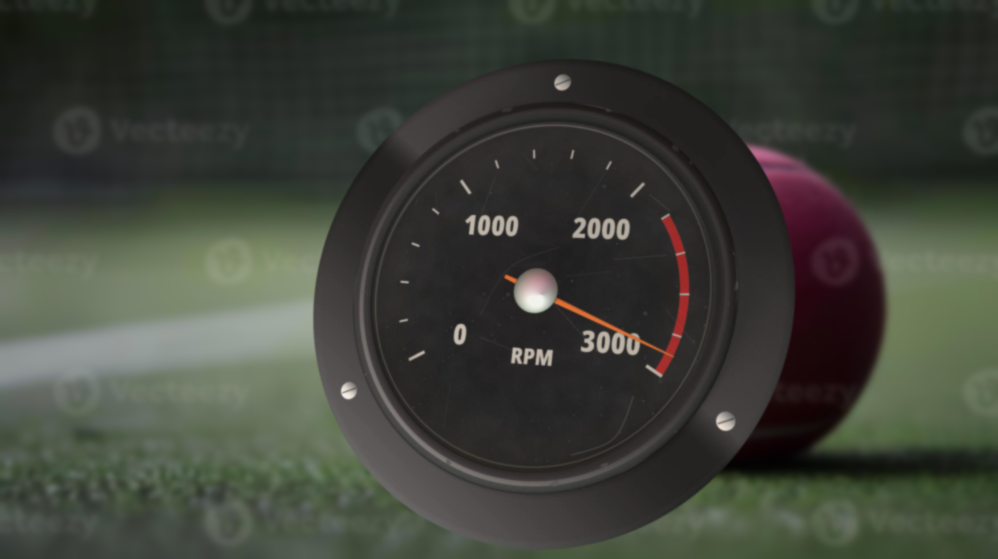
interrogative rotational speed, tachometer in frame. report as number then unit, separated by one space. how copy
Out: 2900 rpm
